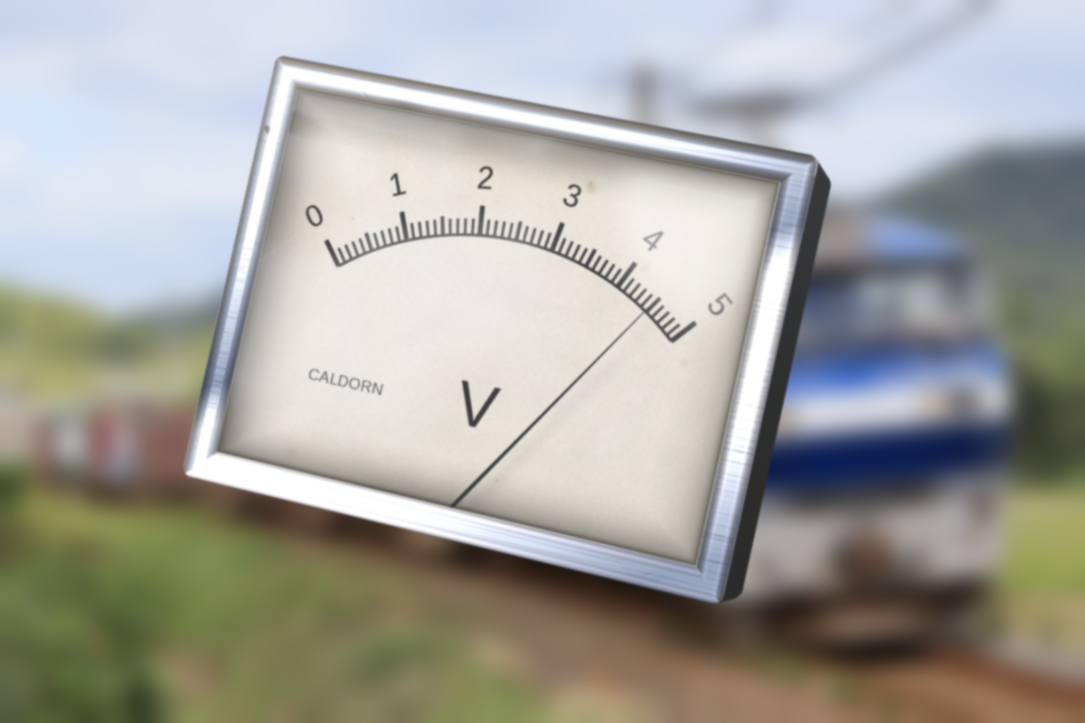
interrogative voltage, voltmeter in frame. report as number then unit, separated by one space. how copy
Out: 4.5 V
